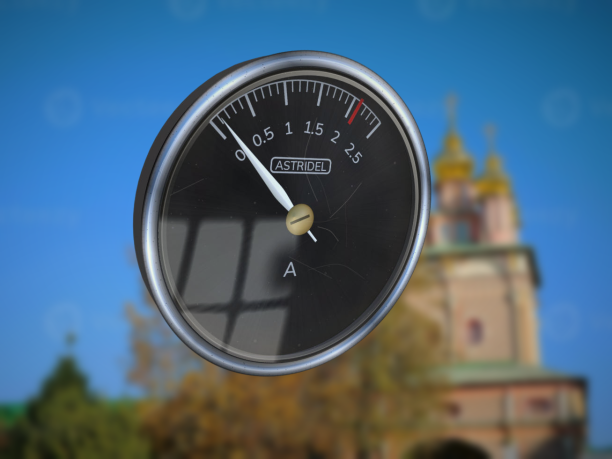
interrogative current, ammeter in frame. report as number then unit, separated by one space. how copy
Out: 0.1 A
